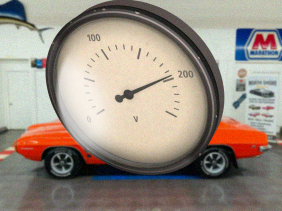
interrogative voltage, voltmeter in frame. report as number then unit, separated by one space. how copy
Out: 195 V
